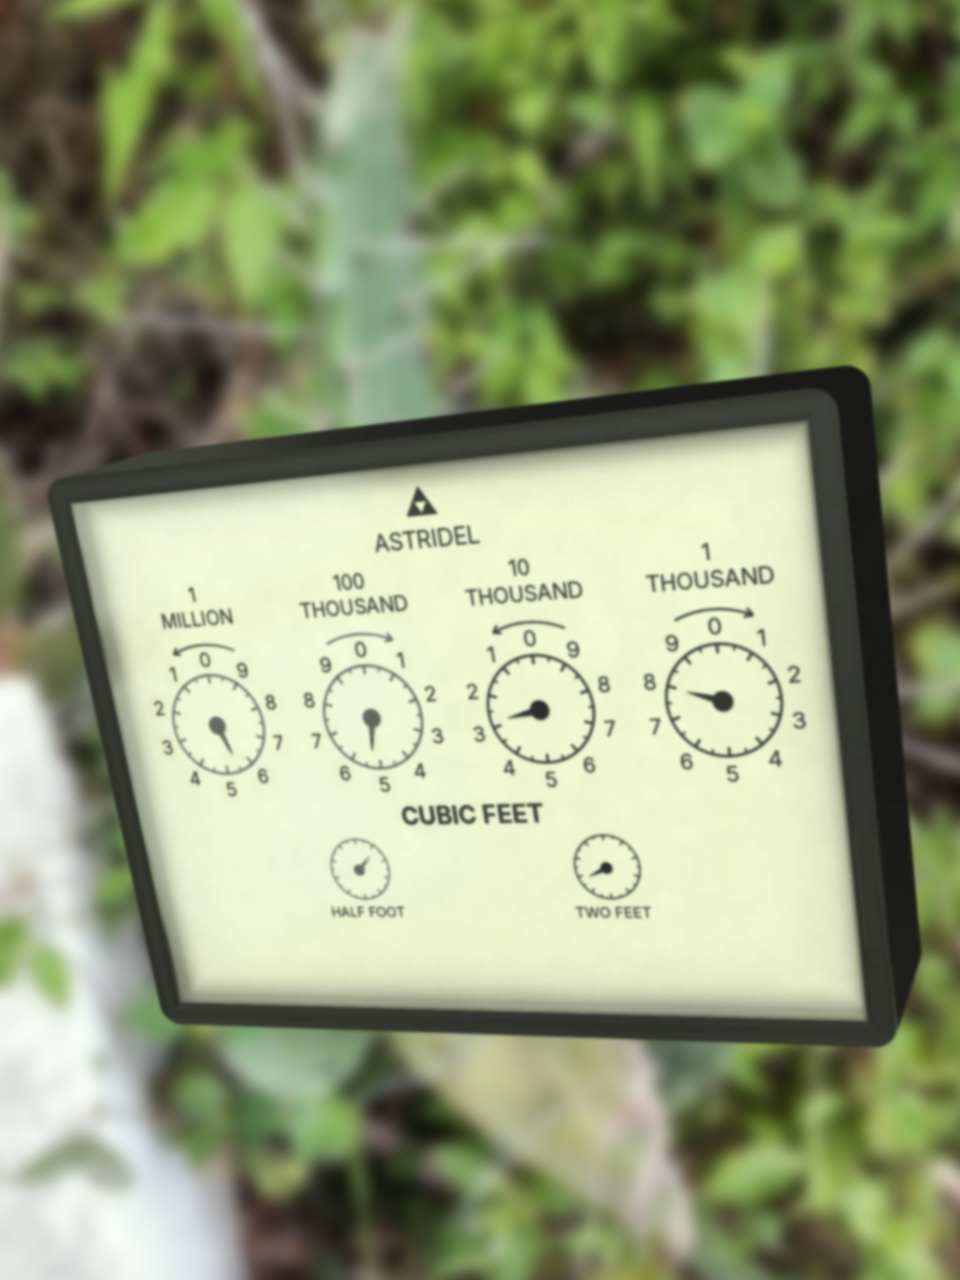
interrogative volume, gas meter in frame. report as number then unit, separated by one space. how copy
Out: 552800 ft³
